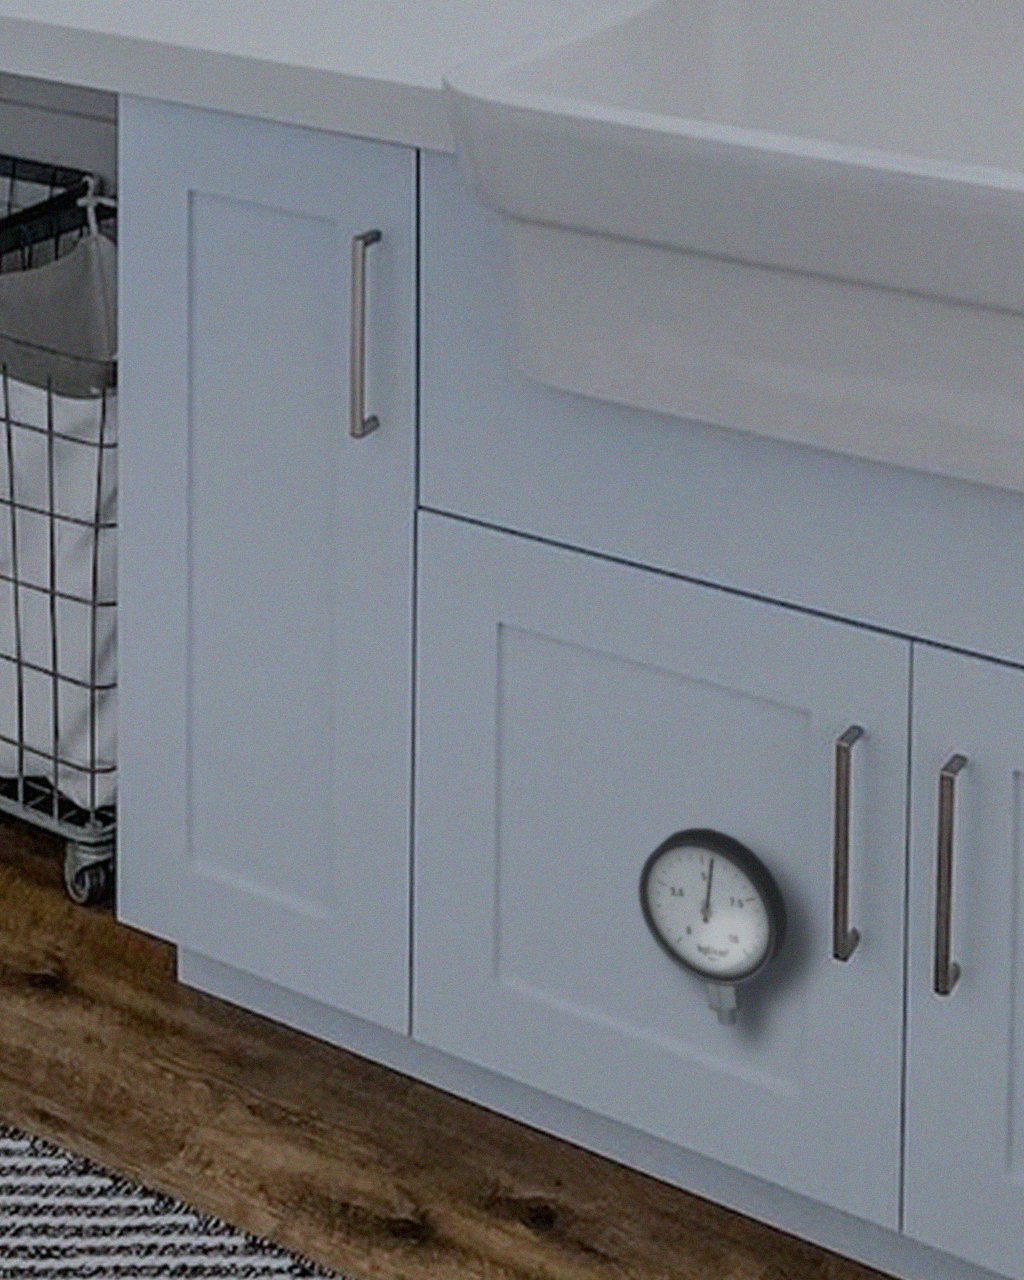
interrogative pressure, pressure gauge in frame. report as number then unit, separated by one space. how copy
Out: 5.5 kg/cm²
